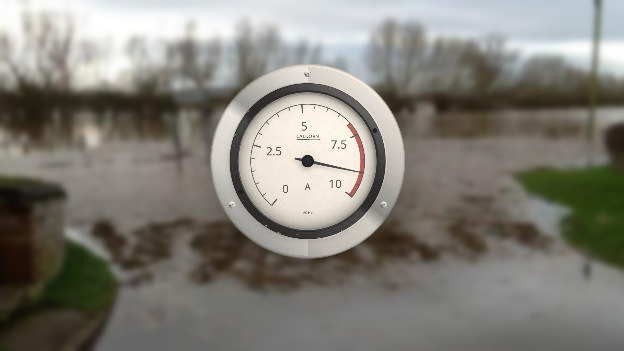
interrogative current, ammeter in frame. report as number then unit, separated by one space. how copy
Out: 9 A
